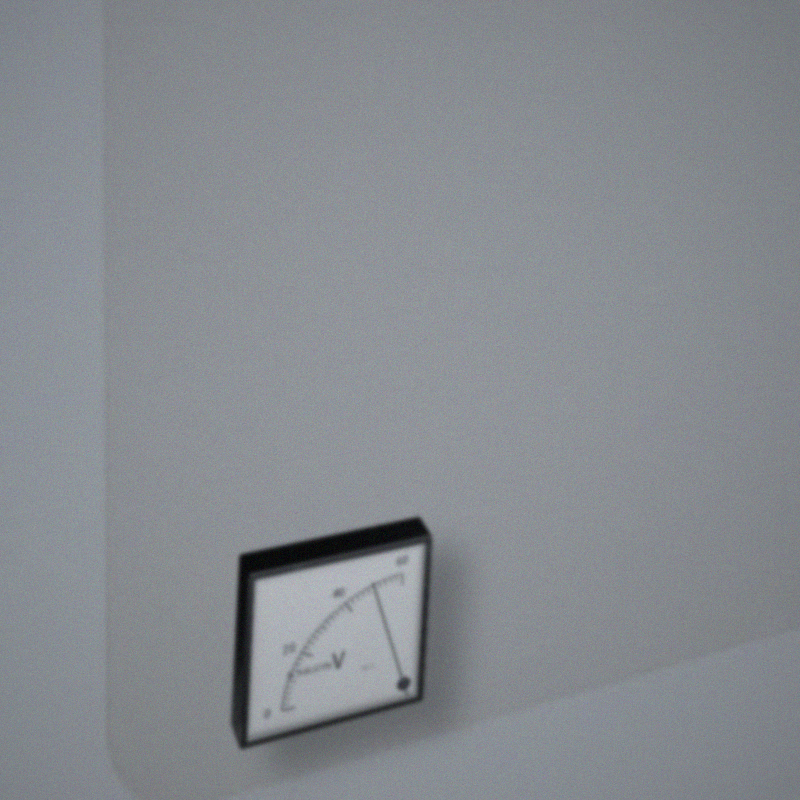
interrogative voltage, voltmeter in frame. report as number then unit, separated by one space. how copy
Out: 50 V
